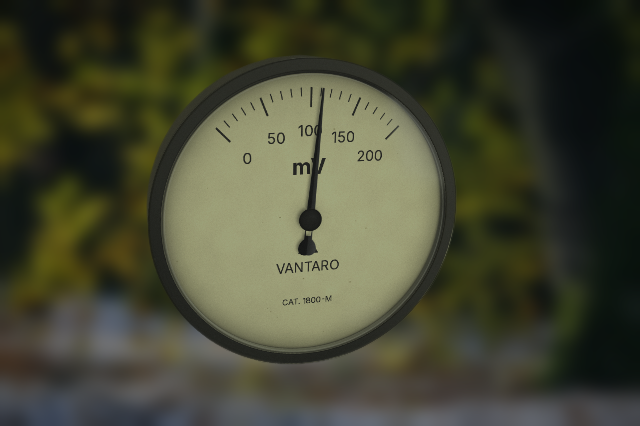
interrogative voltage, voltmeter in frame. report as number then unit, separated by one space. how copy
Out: 110 mV
